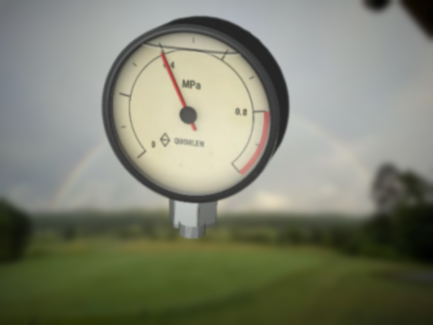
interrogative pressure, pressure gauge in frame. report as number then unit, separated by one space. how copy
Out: 0.4 MPa
